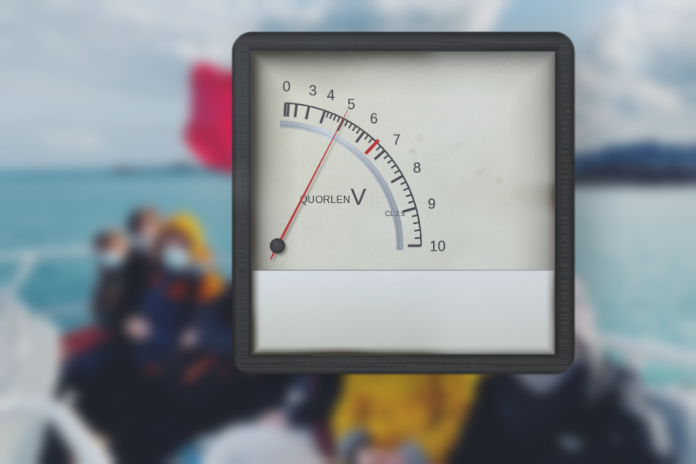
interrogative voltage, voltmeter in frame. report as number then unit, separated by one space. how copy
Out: 5 V
